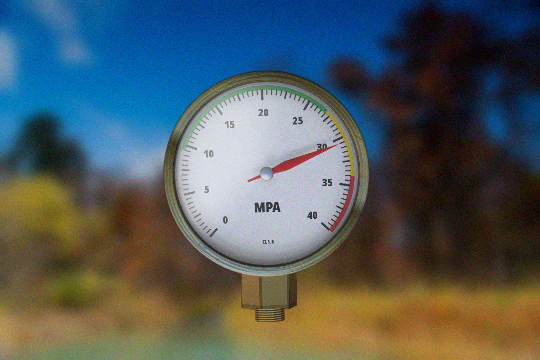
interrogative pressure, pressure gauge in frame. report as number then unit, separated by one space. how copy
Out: 30.5 MPa
